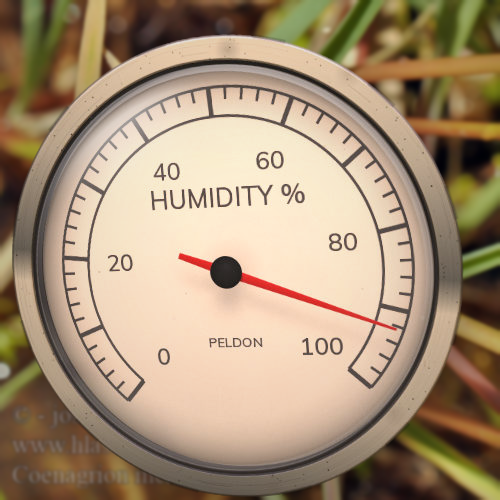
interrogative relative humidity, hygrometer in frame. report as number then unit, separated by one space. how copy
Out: 92 %
